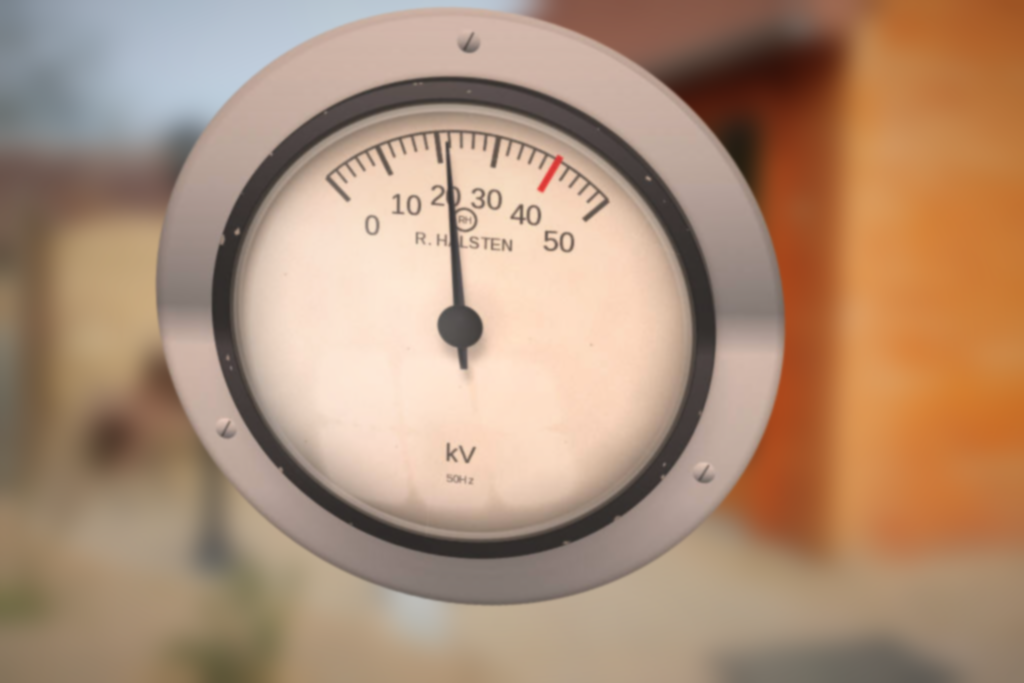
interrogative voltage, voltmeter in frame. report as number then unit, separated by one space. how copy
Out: 22 kV
